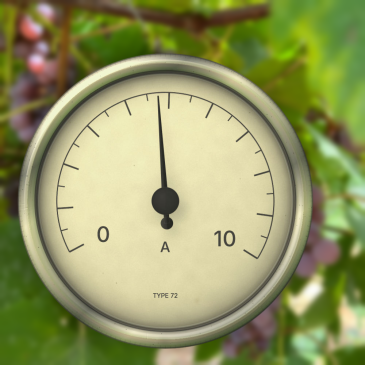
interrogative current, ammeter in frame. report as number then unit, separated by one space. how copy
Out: 4.75 A
